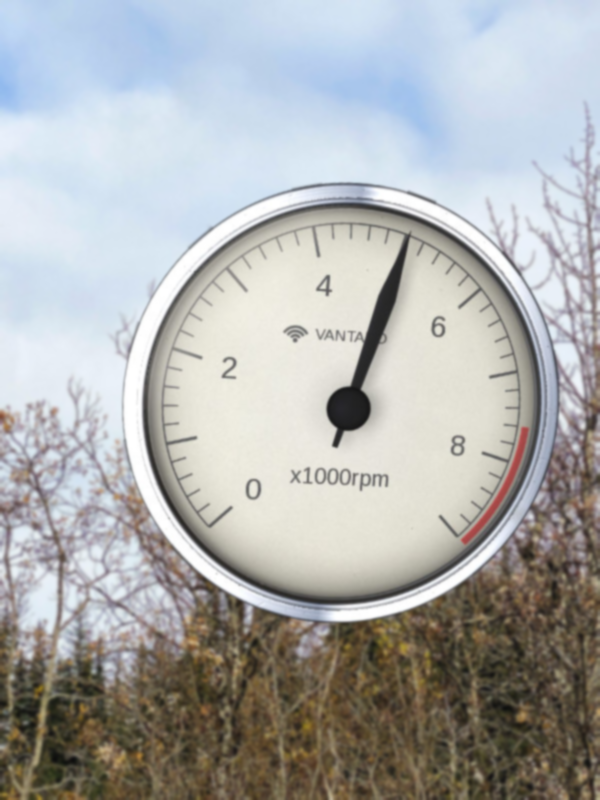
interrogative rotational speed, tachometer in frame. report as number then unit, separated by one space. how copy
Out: 5000 rpm
